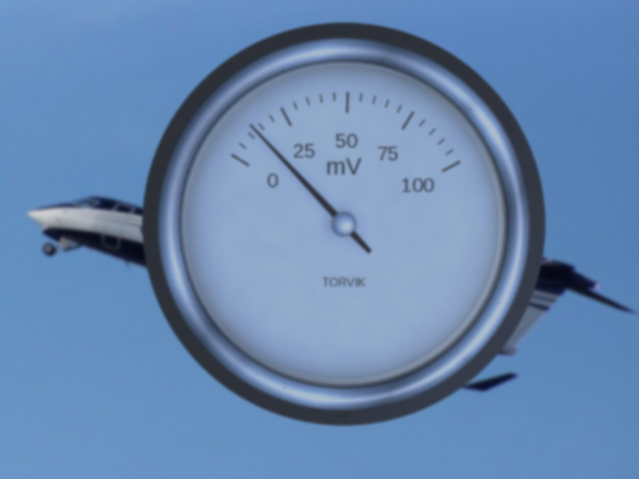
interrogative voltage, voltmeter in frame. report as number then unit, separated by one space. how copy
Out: 12.5 mV
